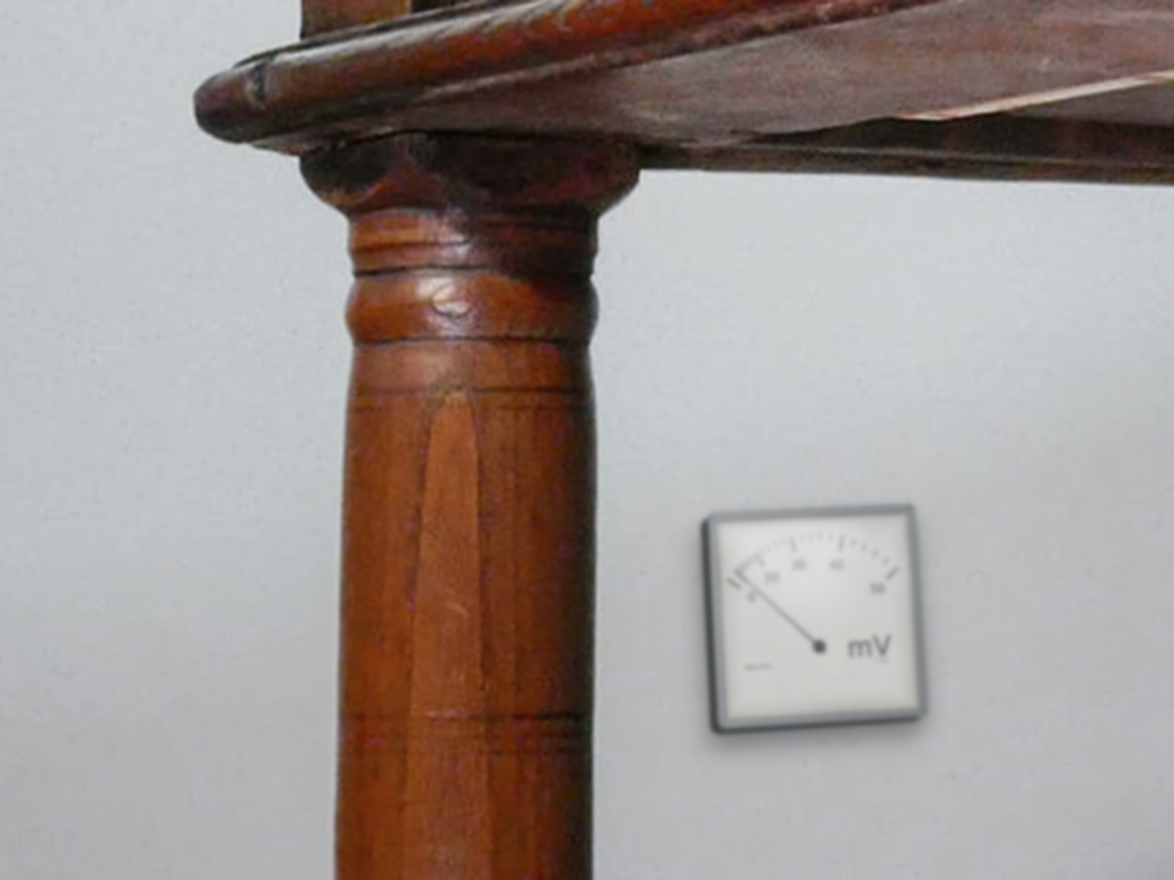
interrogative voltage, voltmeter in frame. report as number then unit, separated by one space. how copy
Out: 10 mV
